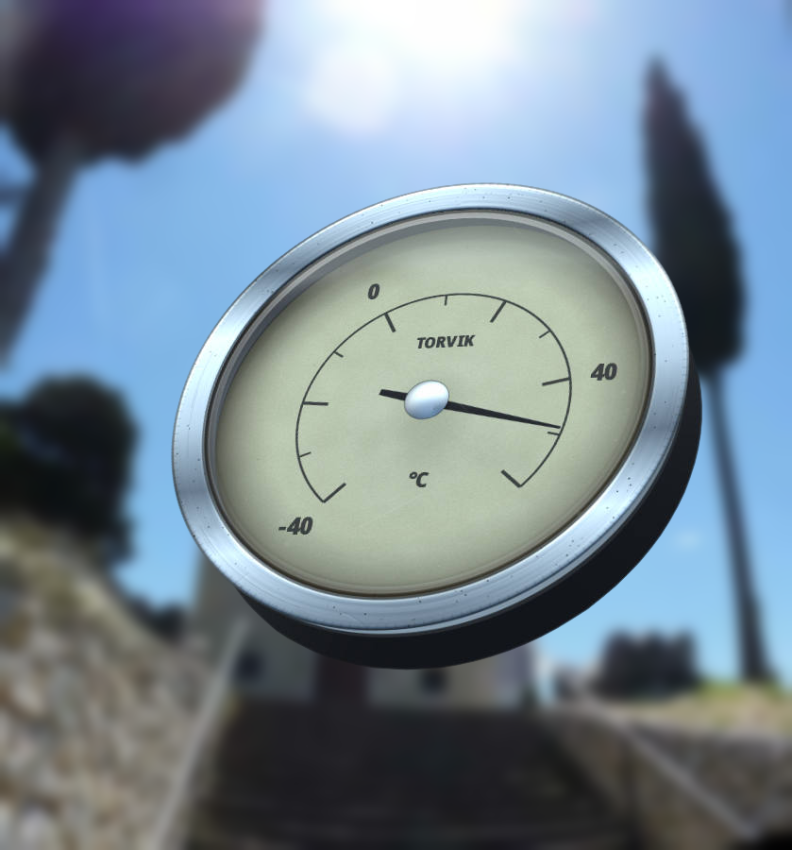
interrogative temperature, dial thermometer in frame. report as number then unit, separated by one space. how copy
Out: 50 °C
